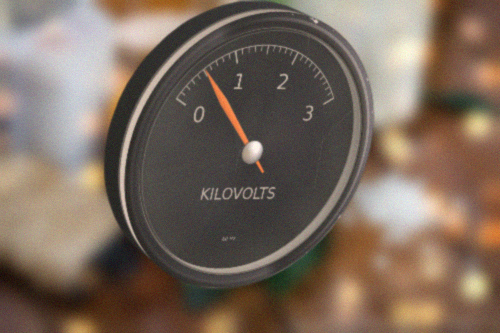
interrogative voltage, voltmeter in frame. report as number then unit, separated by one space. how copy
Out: 0.5 kV
